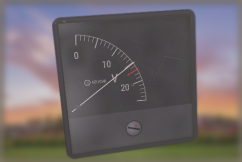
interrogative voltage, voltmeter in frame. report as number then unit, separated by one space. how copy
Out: 15 V
